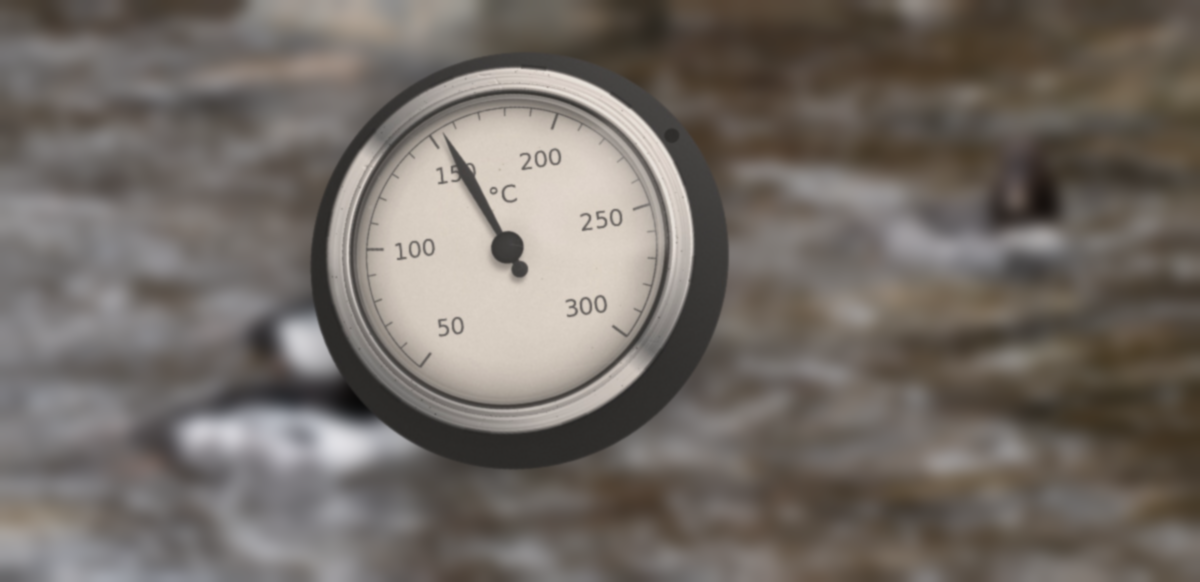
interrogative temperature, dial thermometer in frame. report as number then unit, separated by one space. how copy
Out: 155 °C
